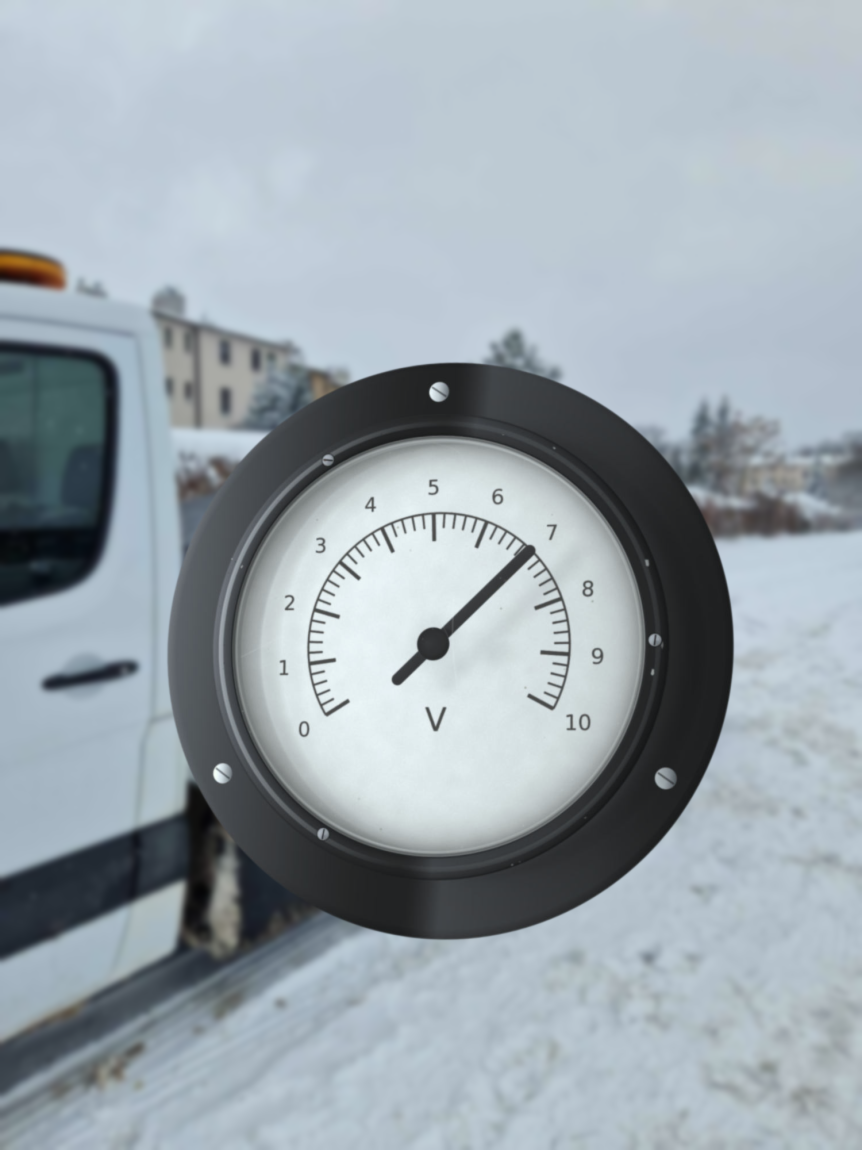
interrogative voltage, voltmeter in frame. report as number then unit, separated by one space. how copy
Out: 7 V
